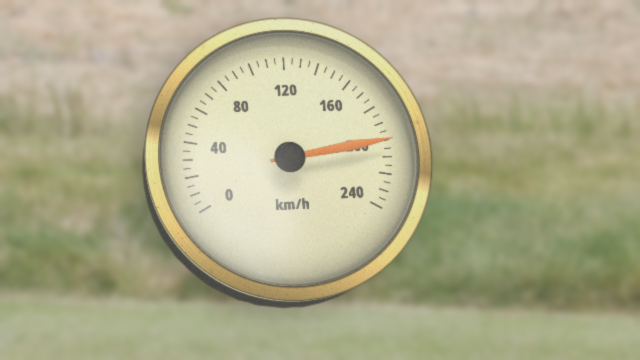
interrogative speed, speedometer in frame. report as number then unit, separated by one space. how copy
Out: 200 km/h
